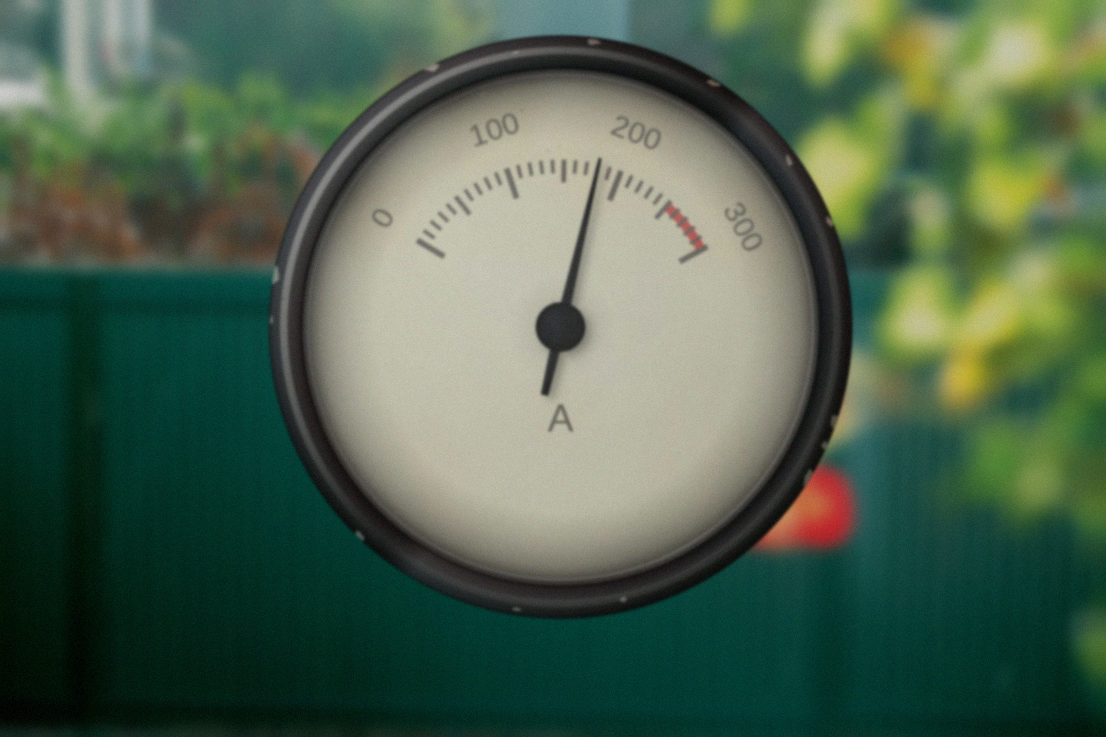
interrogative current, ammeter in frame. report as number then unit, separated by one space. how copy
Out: 180 A
